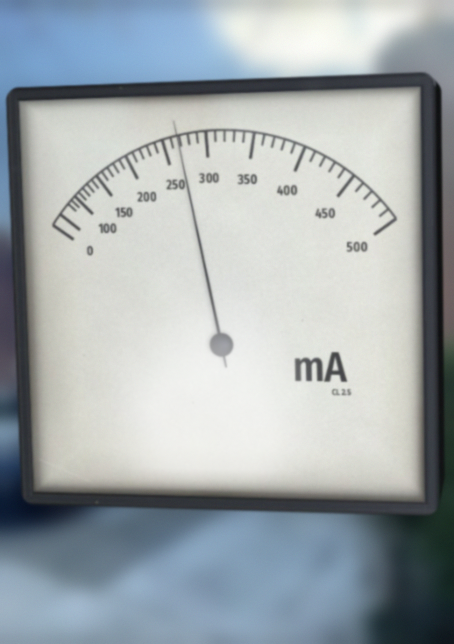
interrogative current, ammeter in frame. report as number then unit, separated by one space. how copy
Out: 270 mA
